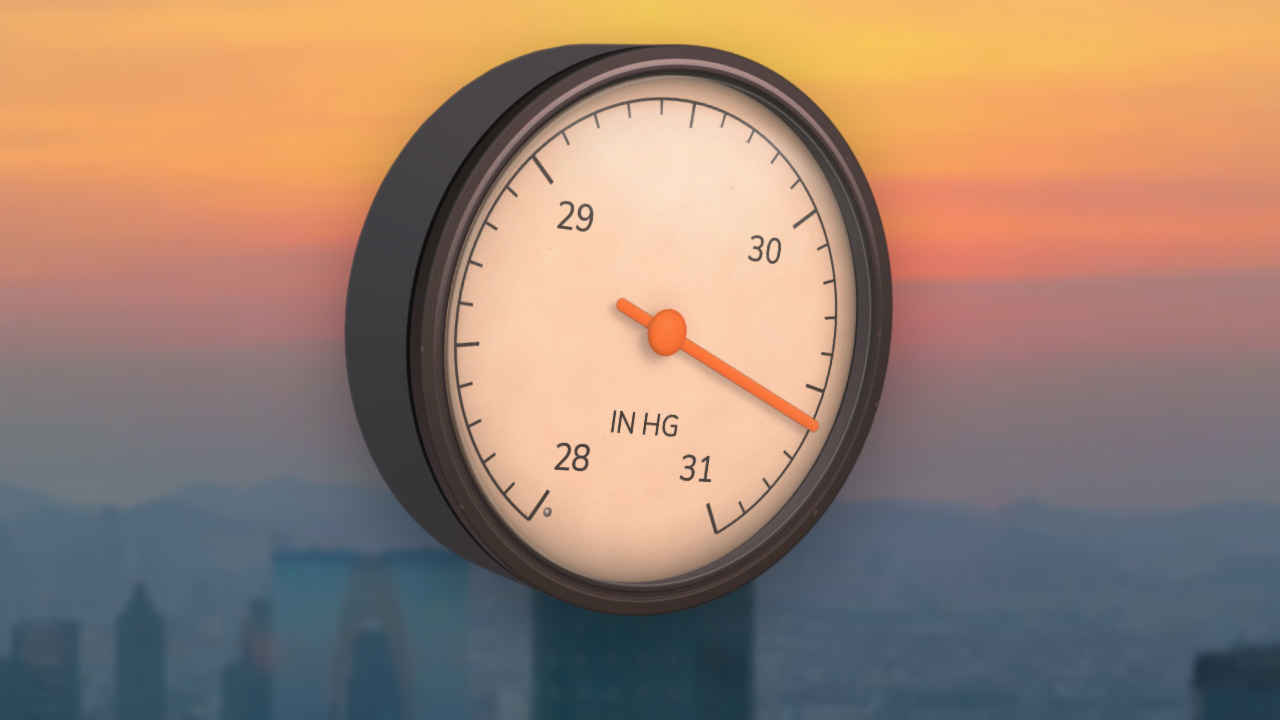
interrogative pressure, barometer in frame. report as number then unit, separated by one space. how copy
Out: 30.6 inHg
